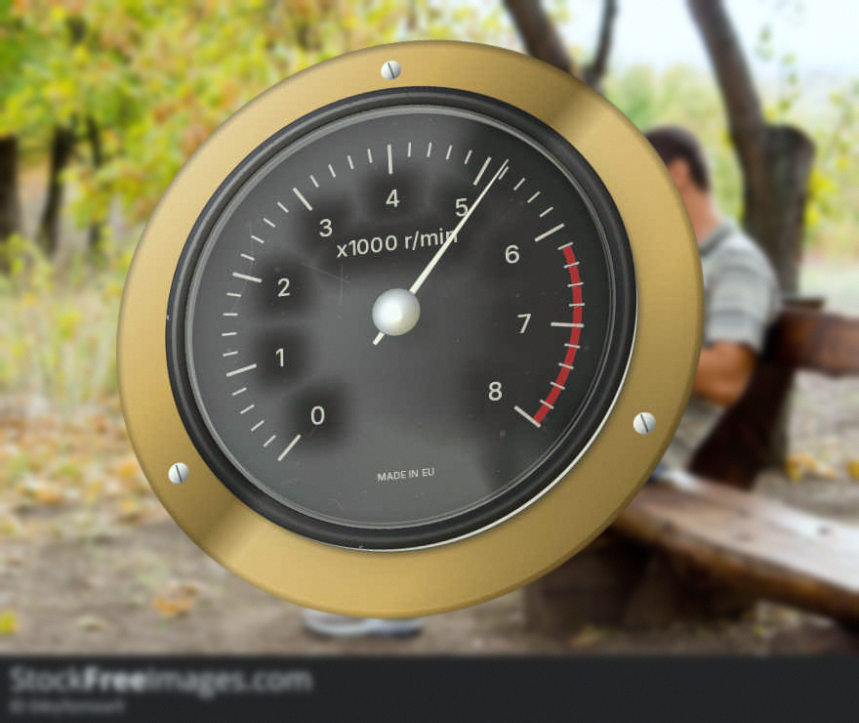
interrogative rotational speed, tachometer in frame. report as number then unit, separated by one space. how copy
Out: 5200 rpm
